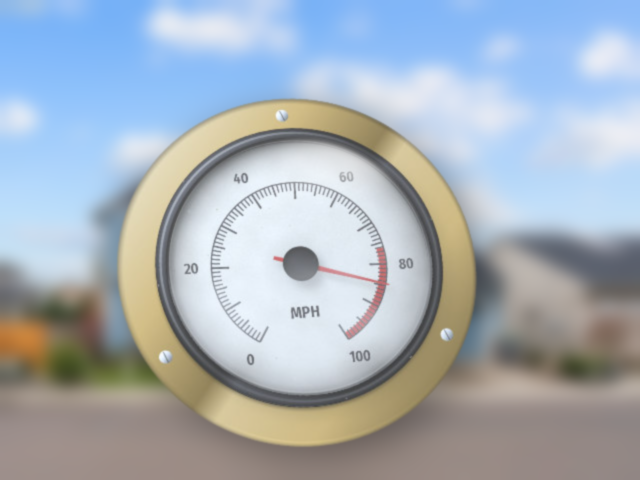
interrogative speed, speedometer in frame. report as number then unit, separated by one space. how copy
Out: 85 mph
